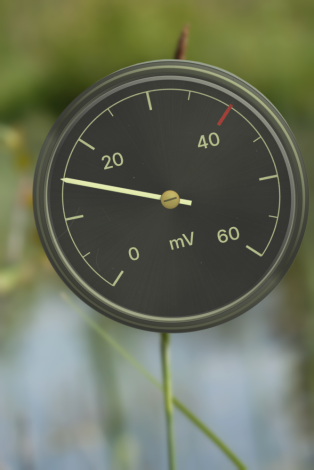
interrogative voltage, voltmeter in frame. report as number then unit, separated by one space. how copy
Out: 15 mV
